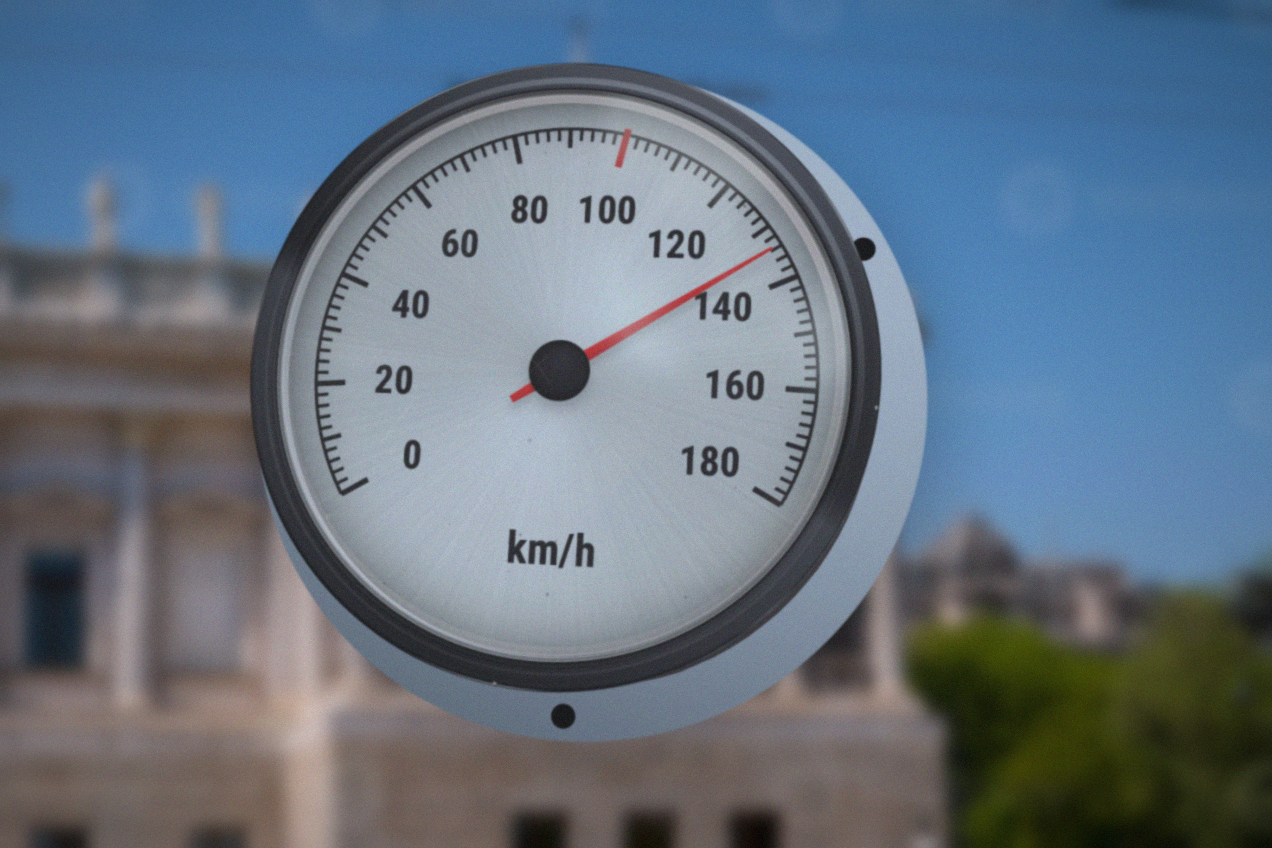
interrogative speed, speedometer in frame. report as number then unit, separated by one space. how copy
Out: 134 km/h
